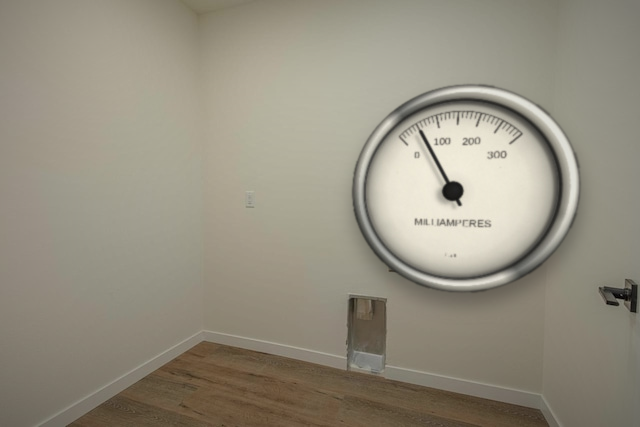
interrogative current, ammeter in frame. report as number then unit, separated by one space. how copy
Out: 50 mA
